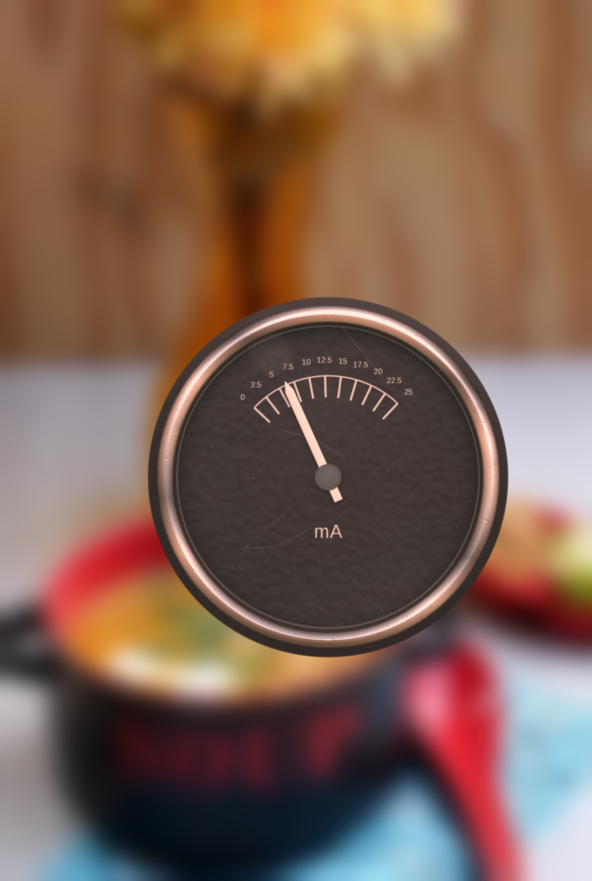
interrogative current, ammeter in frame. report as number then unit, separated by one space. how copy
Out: 6.25 mA
